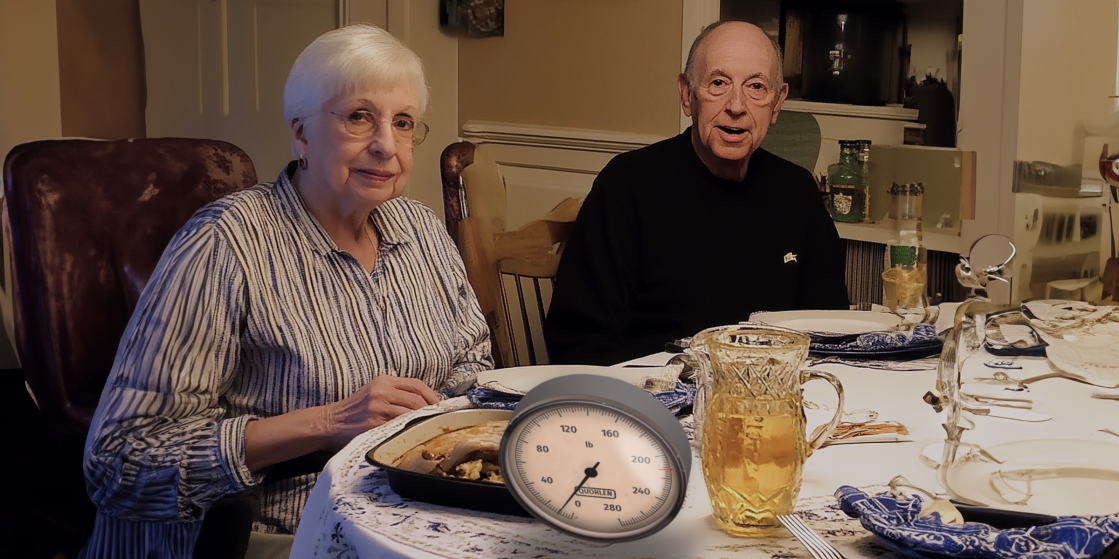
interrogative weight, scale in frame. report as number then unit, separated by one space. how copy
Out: 10 lb
